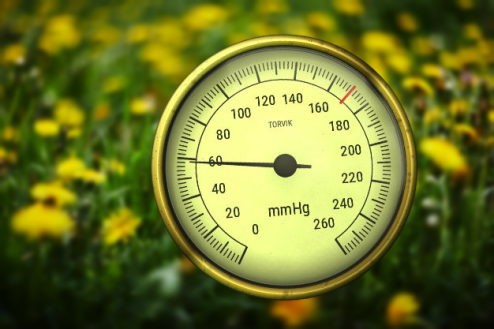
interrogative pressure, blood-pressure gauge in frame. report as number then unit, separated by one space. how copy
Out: 58 mmHg
